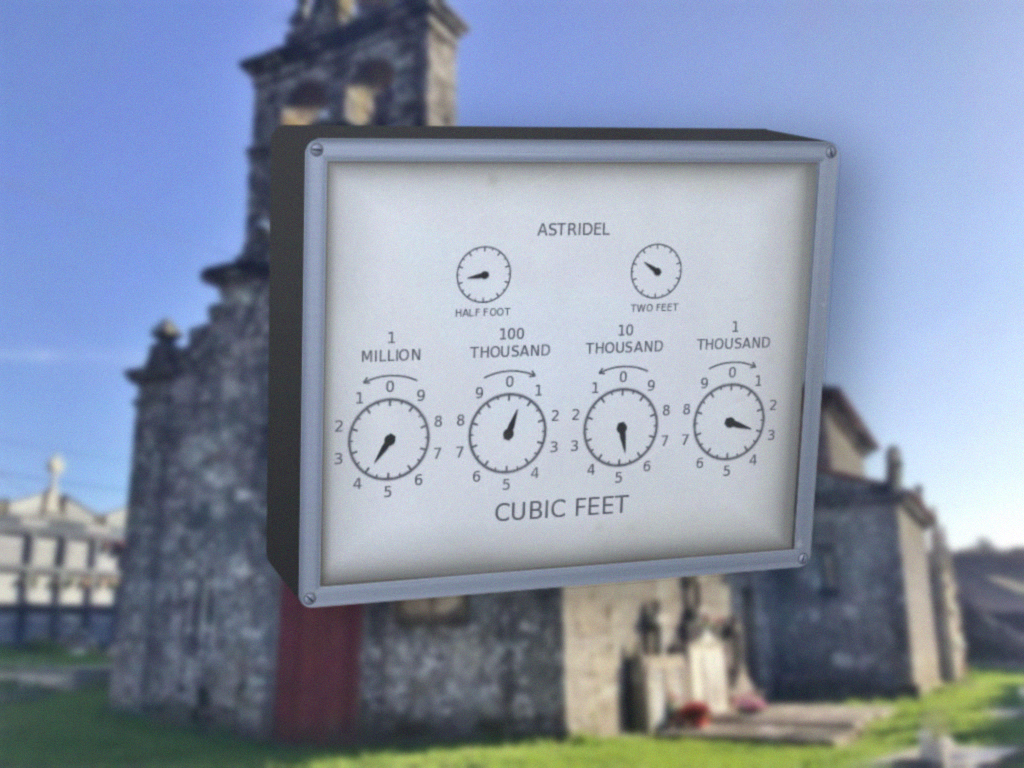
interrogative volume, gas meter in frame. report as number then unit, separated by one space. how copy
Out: 405300 ft³
